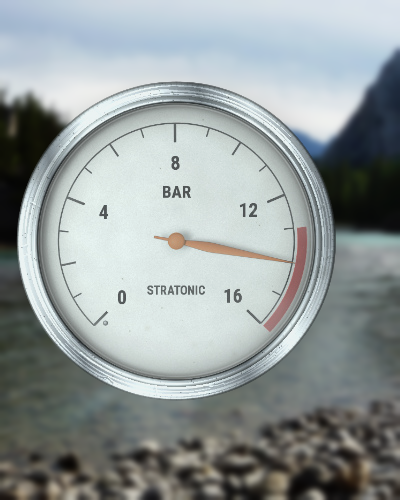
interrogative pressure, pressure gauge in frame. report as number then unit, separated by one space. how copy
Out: 14 bar
